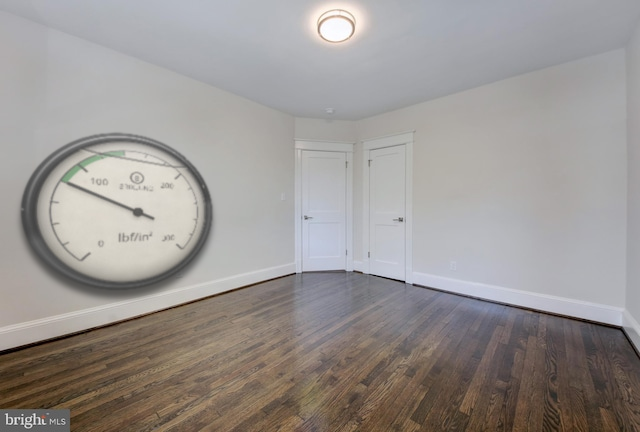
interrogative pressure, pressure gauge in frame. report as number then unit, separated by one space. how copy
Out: 80 psi
